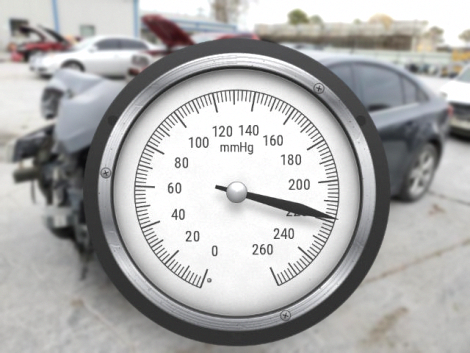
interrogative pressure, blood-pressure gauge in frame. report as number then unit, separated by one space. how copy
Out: 218 mmHg
